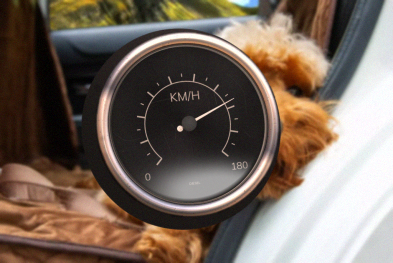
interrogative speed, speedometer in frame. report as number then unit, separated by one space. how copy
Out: 135 km/h
